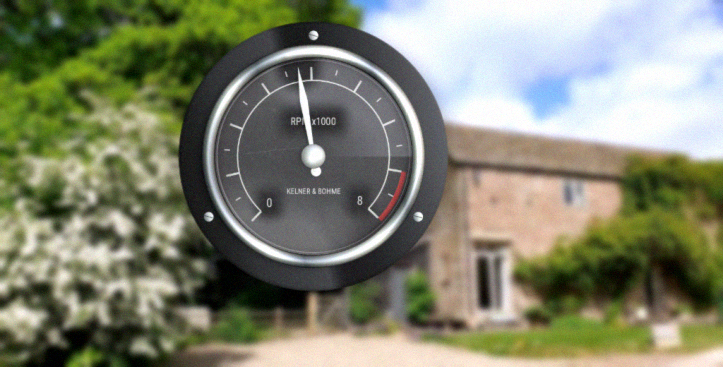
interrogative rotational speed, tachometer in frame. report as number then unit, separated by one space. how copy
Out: 3750 rpm
